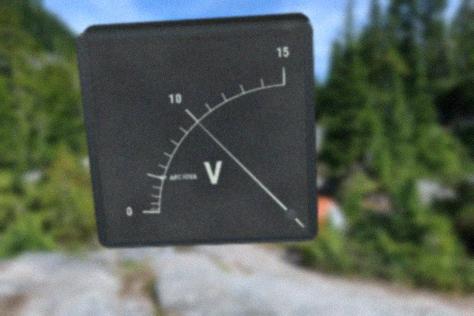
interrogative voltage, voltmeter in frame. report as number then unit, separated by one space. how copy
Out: 10 V
